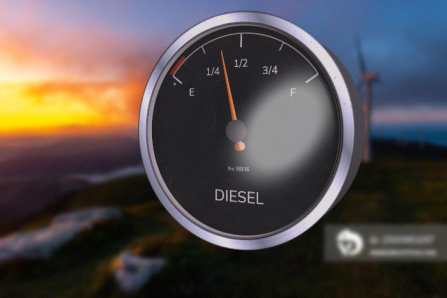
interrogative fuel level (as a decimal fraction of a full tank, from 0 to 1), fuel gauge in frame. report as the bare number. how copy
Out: 0.375
